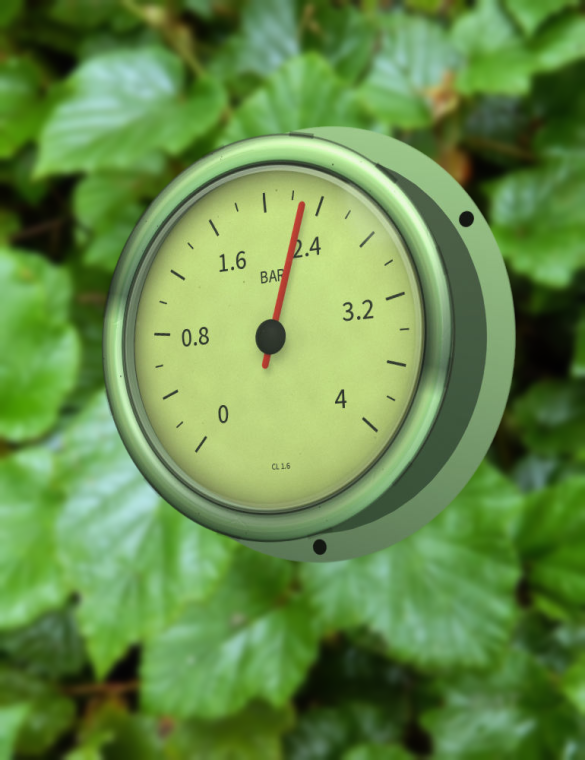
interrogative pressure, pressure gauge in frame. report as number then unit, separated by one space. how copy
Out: 2.3 bar
